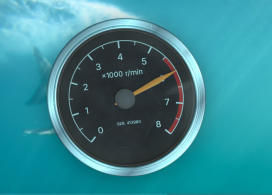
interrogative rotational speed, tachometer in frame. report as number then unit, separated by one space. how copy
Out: 6000 rpm
